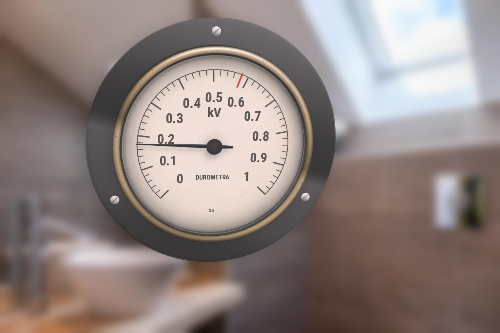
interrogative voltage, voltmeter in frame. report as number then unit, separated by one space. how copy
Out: 0.18 kV
